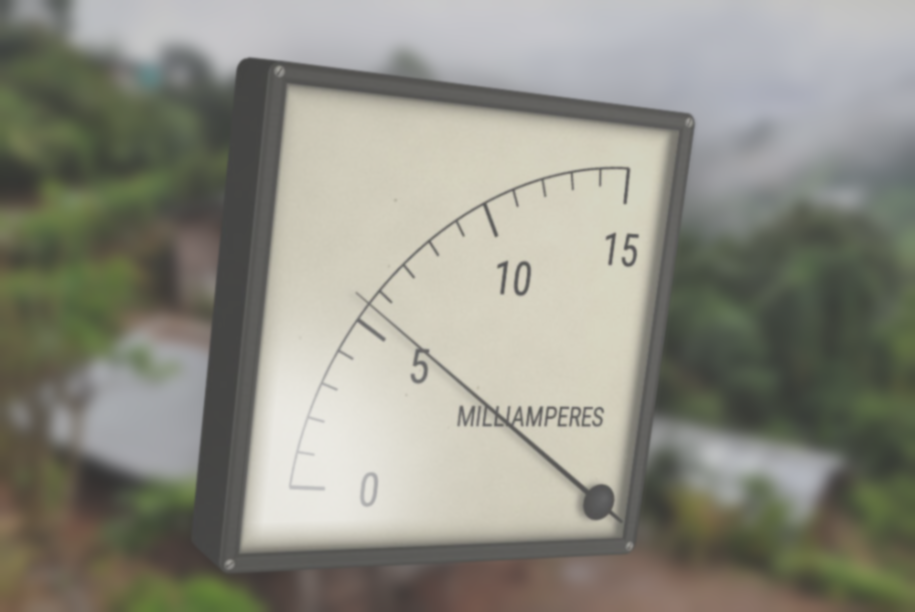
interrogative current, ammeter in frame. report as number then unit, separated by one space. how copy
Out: 5.5 mA
